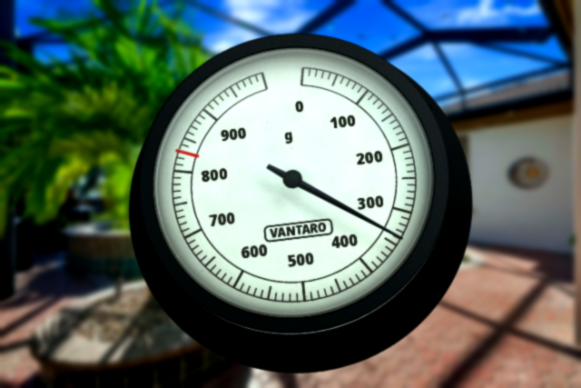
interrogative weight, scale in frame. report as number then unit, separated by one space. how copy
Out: 340 g
